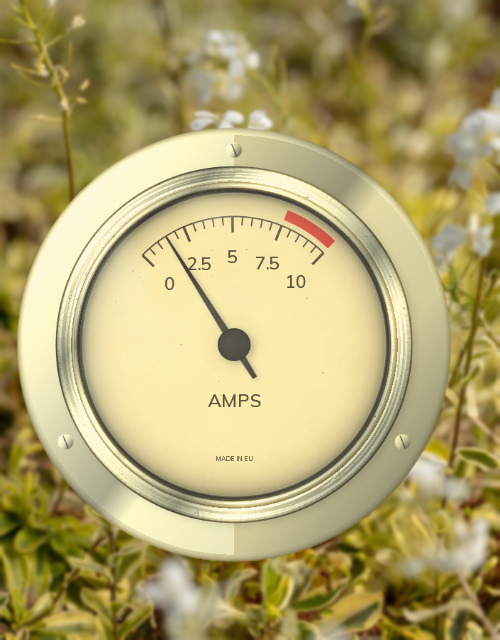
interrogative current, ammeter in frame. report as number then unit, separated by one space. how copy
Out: 1.5 A
